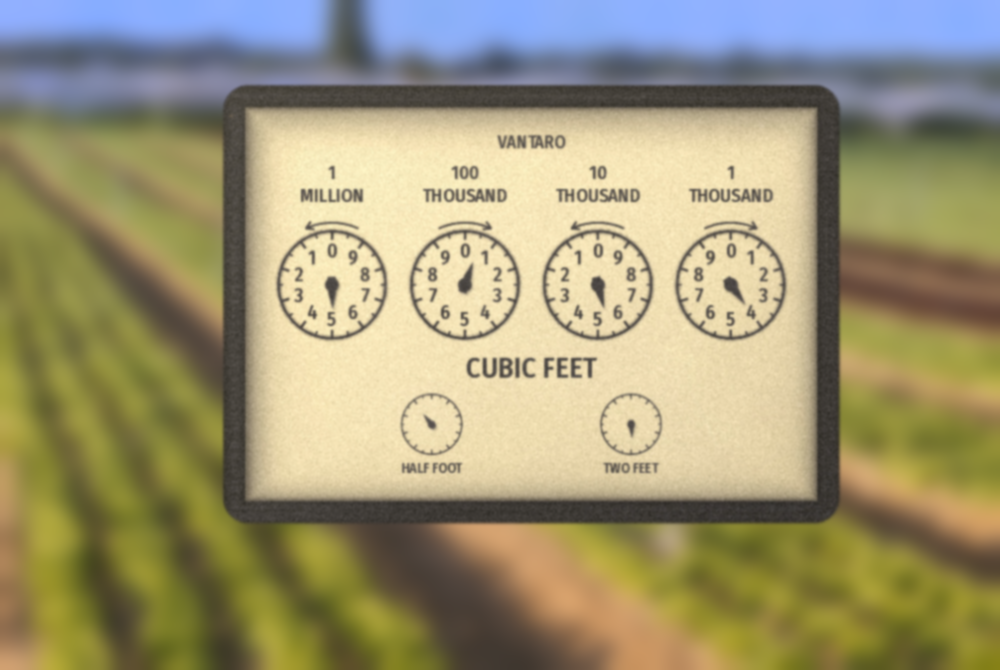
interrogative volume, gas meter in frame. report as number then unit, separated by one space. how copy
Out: 505400 ft³
